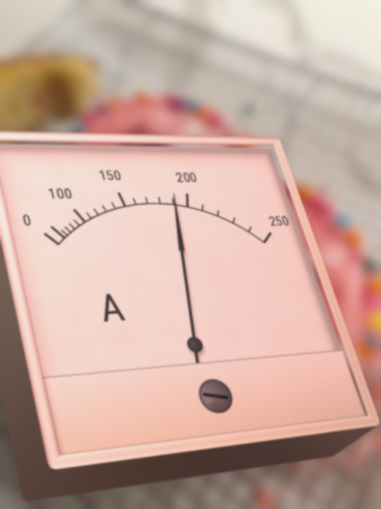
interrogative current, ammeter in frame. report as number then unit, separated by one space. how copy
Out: 190 A
